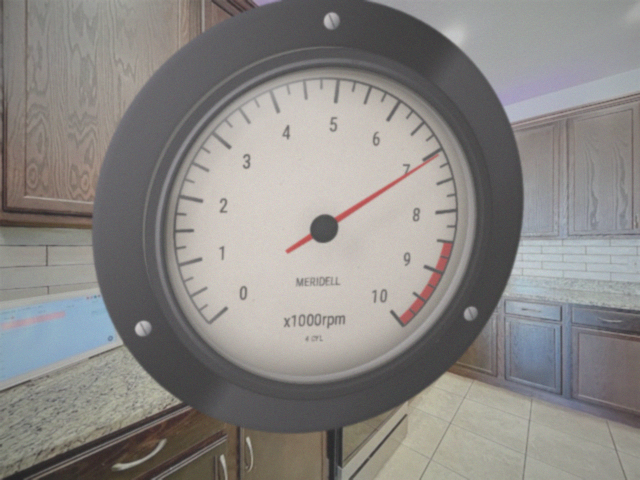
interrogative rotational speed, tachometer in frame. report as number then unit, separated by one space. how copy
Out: 7000 rpm
